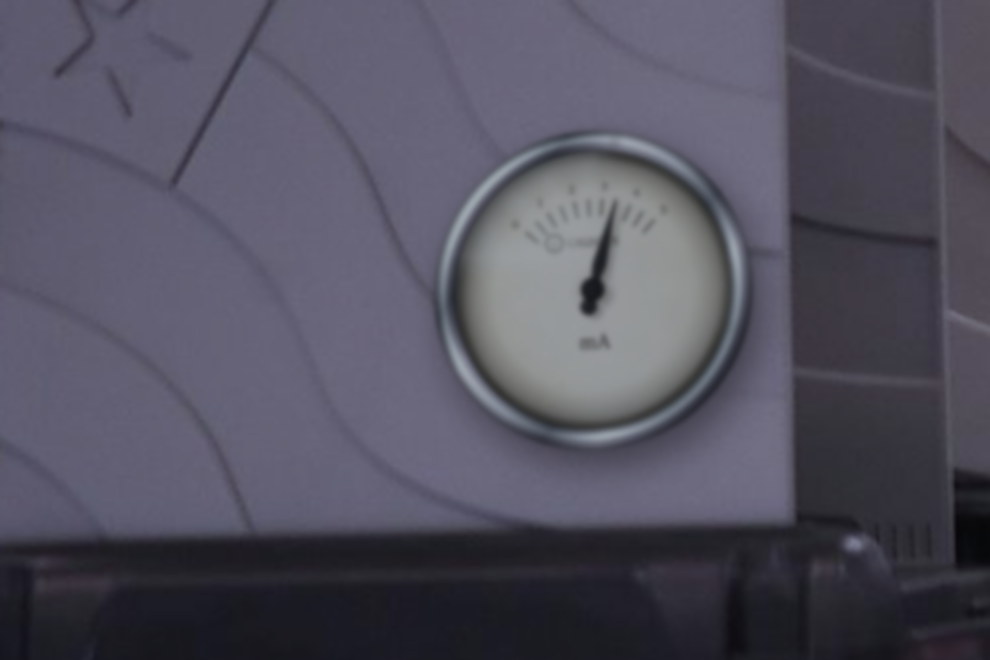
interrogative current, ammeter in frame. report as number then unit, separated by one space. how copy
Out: 3.5 mA
